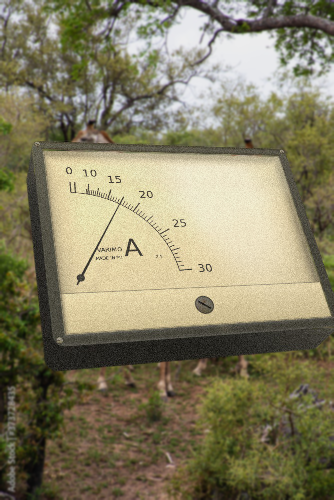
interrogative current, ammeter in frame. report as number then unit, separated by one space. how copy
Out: 17.5 A
